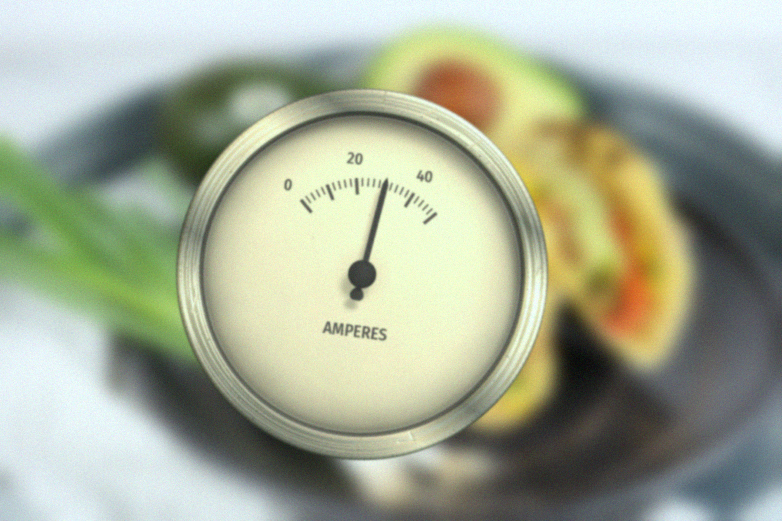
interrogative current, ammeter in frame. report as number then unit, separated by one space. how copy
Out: 30 A
